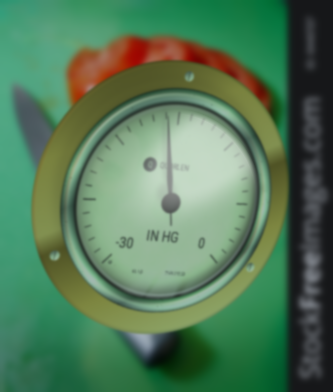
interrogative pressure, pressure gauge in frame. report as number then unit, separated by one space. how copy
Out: -16 inHg
